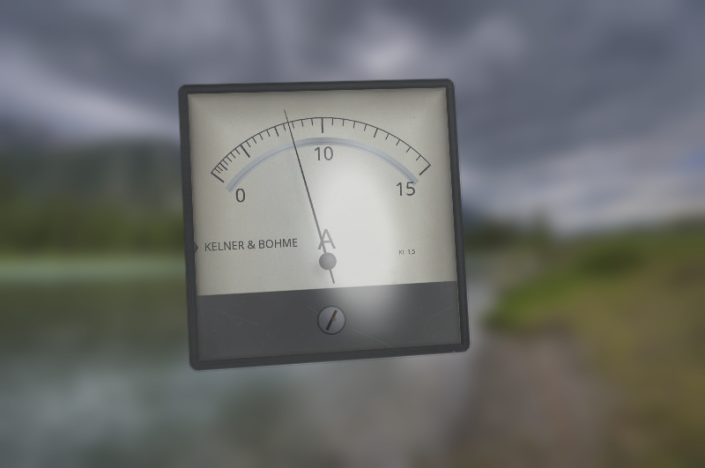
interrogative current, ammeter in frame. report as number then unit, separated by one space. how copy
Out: 8.25 A
